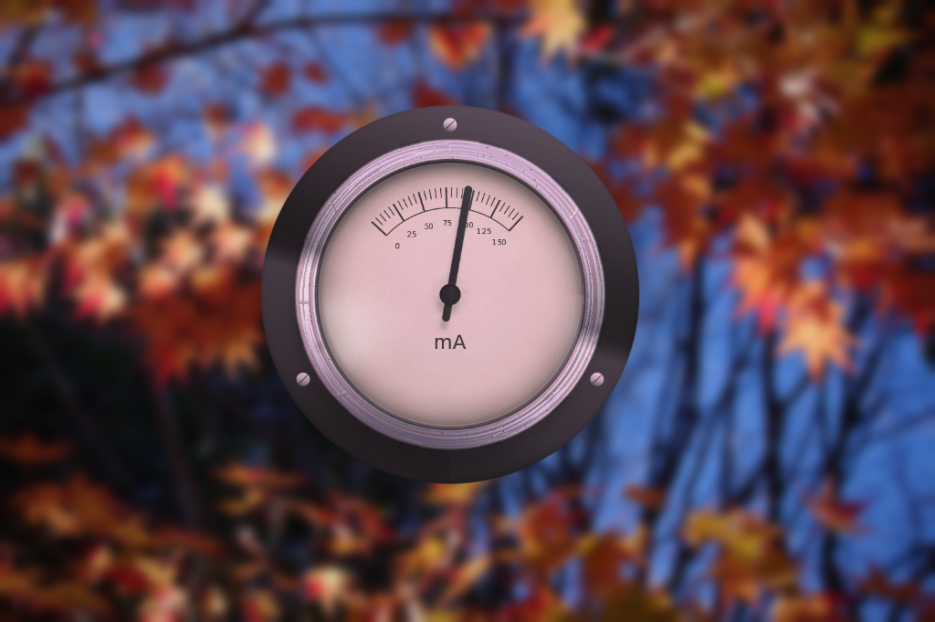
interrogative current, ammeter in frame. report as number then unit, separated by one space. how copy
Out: 95 mA
